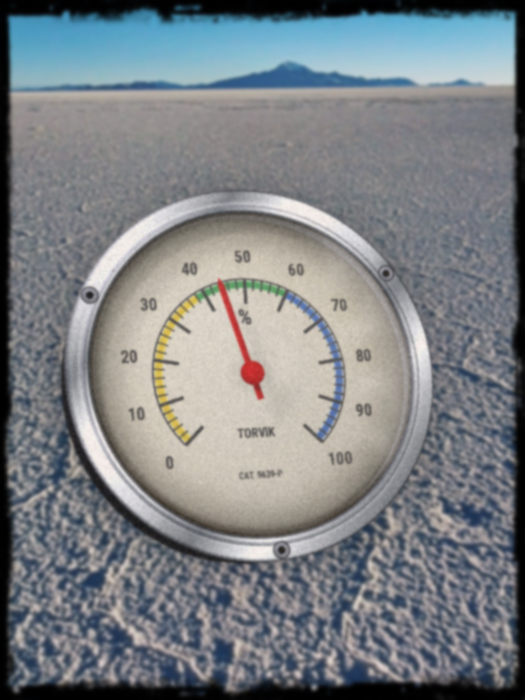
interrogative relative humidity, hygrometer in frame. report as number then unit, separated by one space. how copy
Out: 44 %
